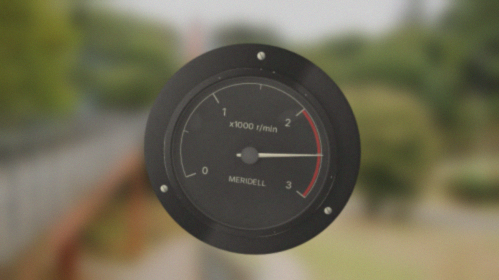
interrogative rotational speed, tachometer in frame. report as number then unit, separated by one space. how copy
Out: 2500 rpm
